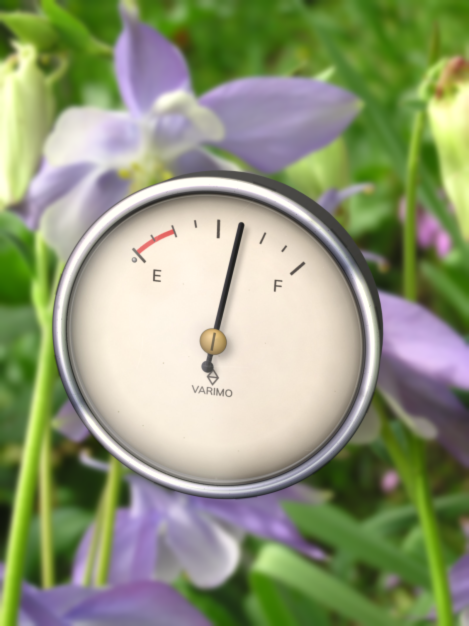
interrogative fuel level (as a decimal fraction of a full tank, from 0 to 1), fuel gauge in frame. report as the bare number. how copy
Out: 0.625
